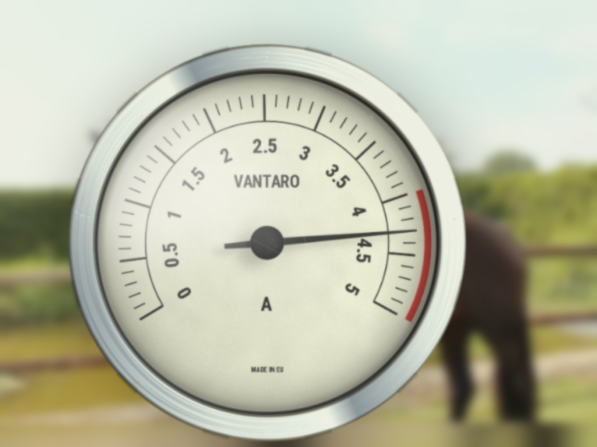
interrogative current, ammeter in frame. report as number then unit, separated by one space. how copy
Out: 4.3 A
